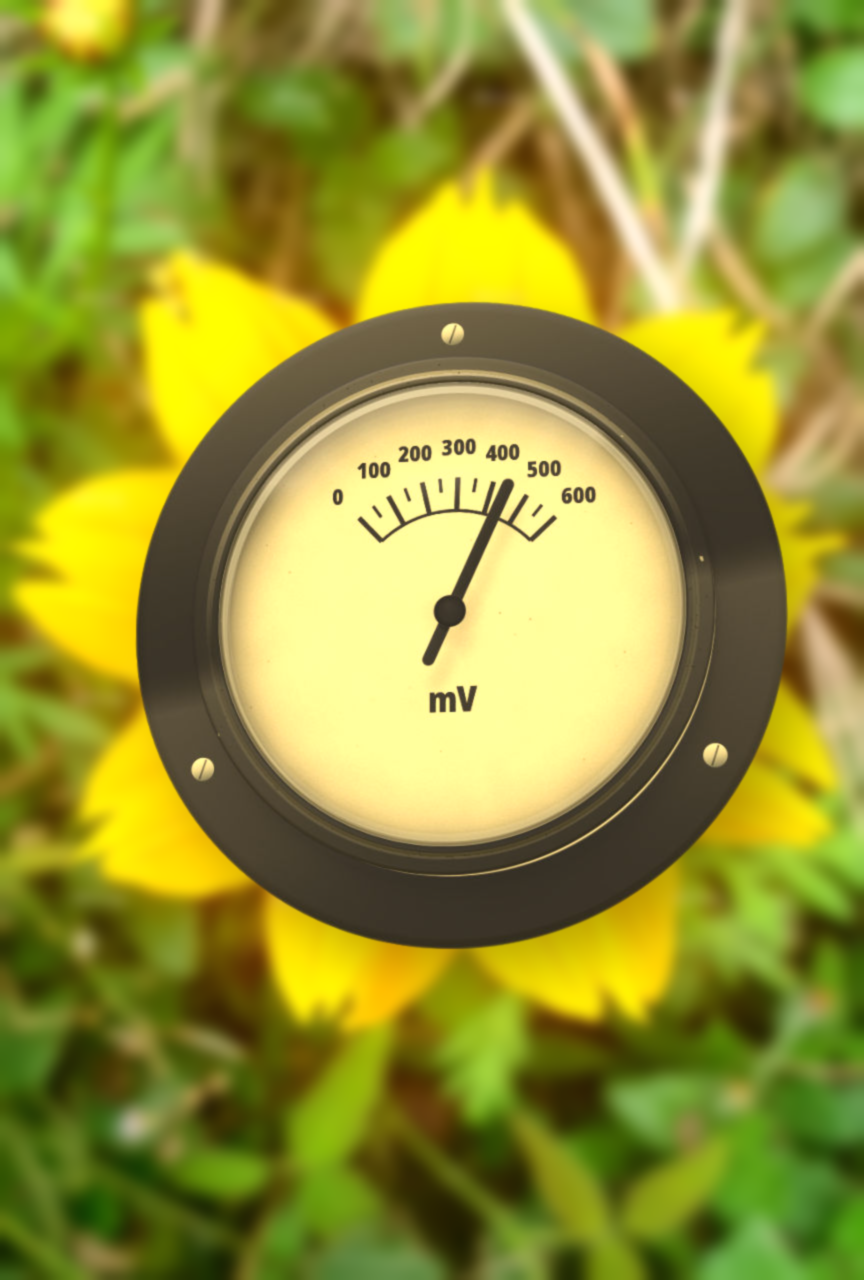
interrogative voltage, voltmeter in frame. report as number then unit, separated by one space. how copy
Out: 450 mV
